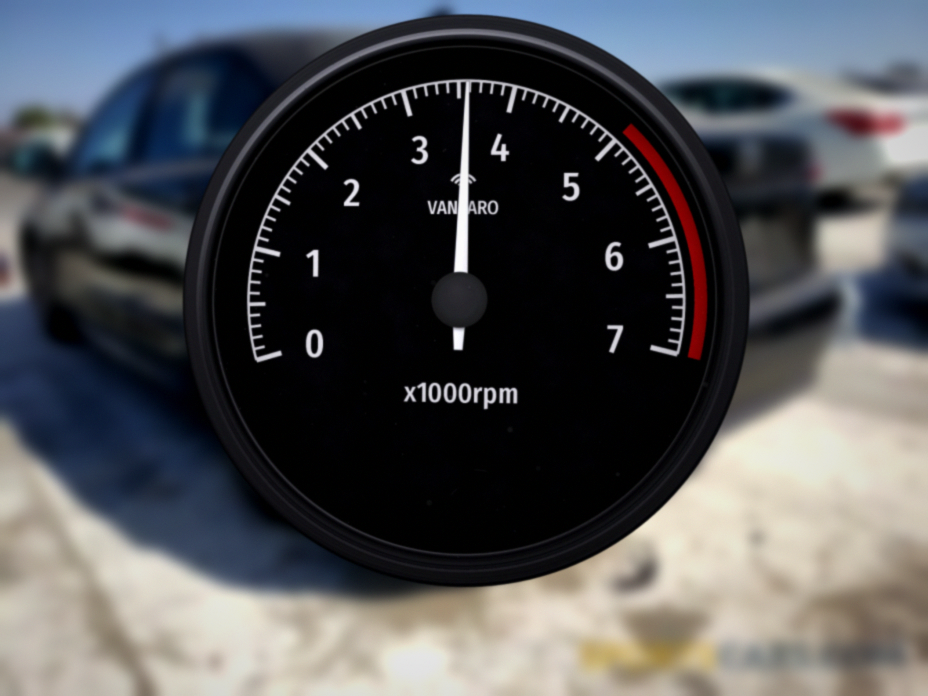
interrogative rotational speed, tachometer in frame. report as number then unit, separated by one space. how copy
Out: 3600 rpm
